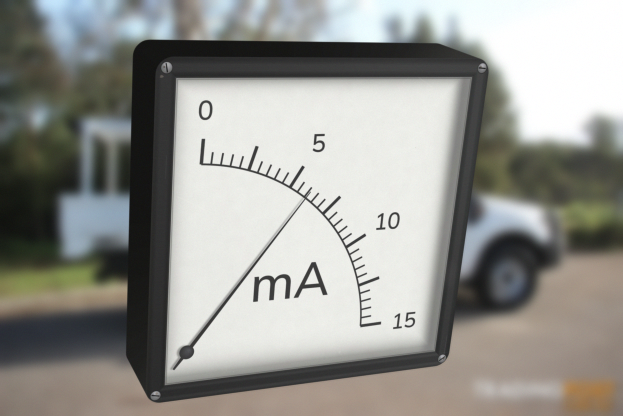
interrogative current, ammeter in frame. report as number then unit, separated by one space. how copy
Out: 6 mA
